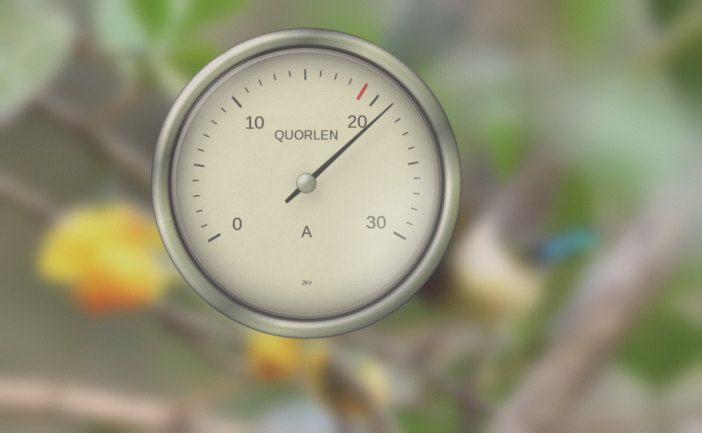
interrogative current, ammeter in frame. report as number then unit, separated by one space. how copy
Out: 21 A
